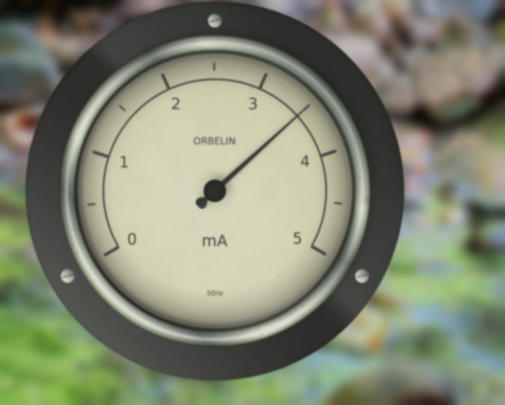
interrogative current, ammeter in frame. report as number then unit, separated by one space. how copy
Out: 3.5 mA
